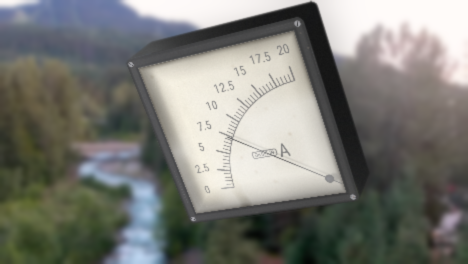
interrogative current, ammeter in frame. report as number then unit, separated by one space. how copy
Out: 7.5 A
